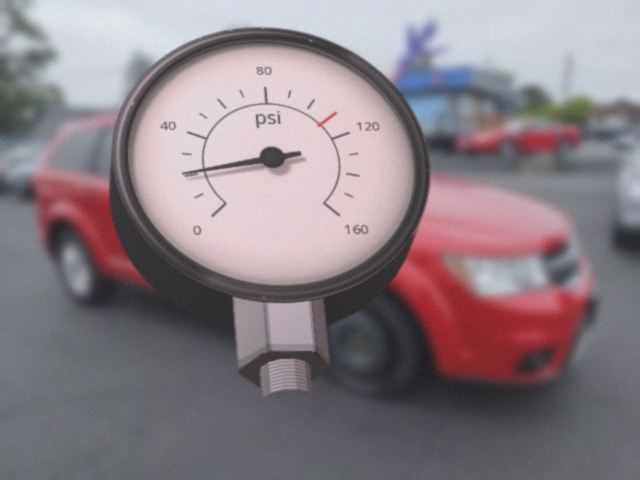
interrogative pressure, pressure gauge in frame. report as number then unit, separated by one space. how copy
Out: 20 psi
